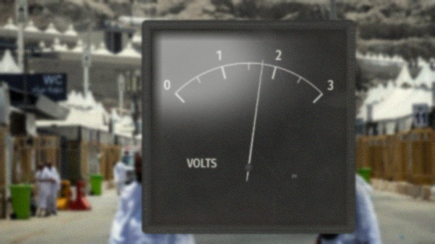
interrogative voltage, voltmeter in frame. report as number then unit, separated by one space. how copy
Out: 1.75 V
